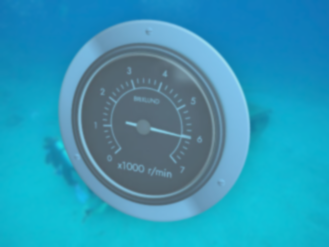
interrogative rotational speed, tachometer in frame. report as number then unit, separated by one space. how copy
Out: 6000 rpm
